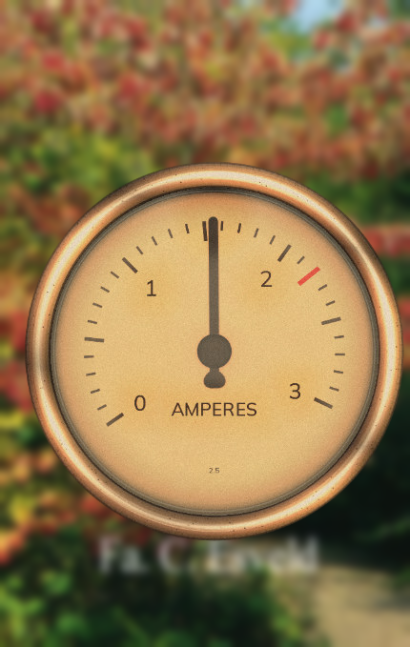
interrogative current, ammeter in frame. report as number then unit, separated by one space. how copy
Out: 1.55 A
